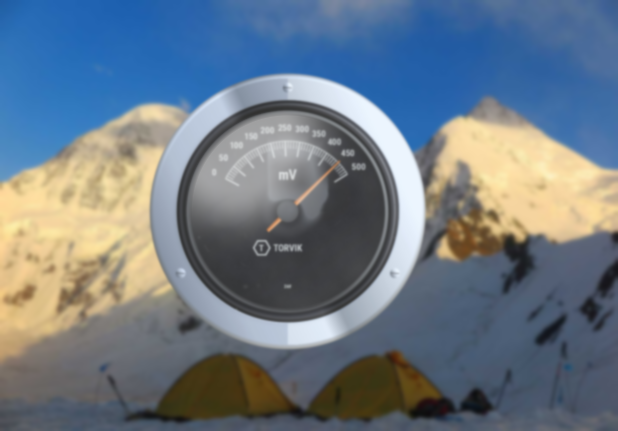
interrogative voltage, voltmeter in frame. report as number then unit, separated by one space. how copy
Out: 450 mV
